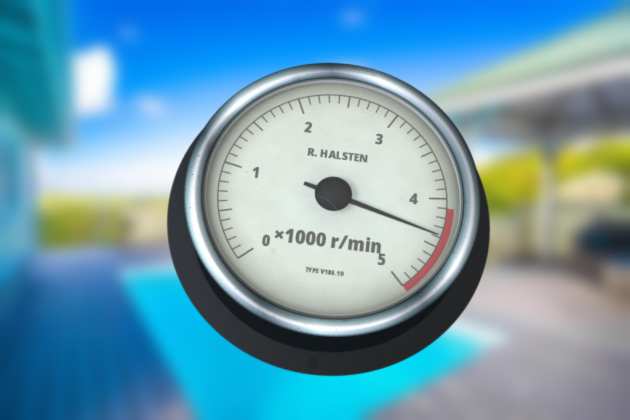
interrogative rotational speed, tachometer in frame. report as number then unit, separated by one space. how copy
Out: 4400 rpm
